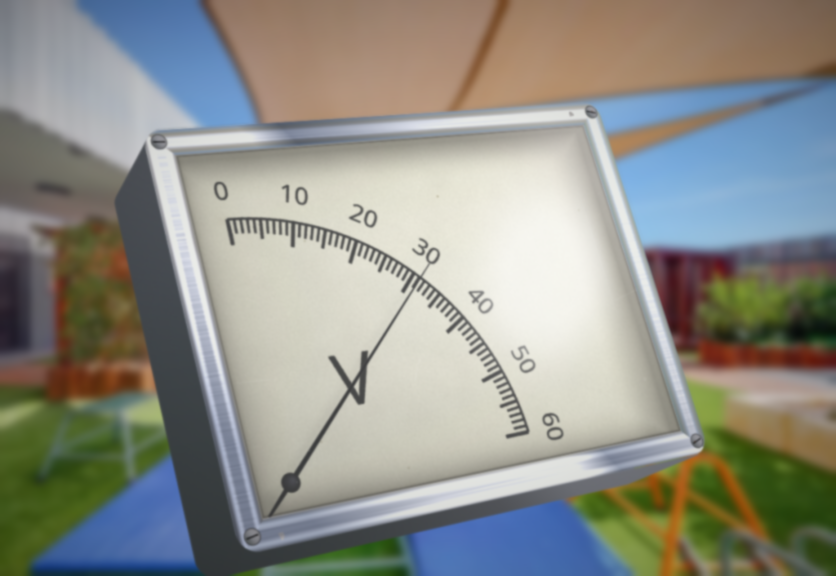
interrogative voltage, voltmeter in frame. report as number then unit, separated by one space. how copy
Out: 31 V
